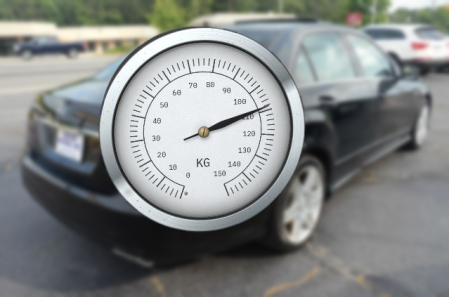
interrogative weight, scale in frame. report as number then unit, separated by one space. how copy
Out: 108 kg
